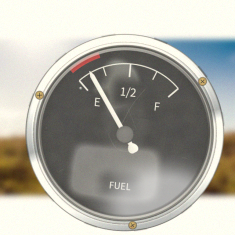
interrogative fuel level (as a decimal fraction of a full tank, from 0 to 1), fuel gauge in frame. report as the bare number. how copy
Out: 0.125
